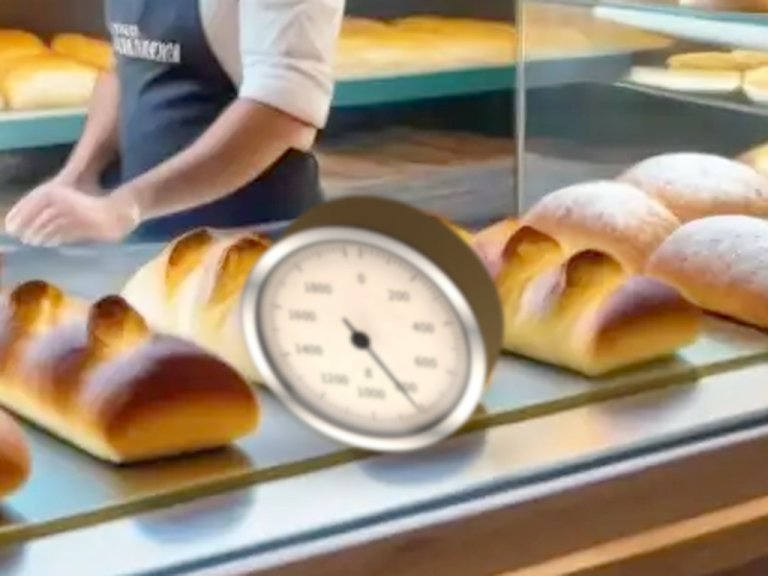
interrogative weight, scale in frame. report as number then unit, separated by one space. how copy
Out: 800 g
